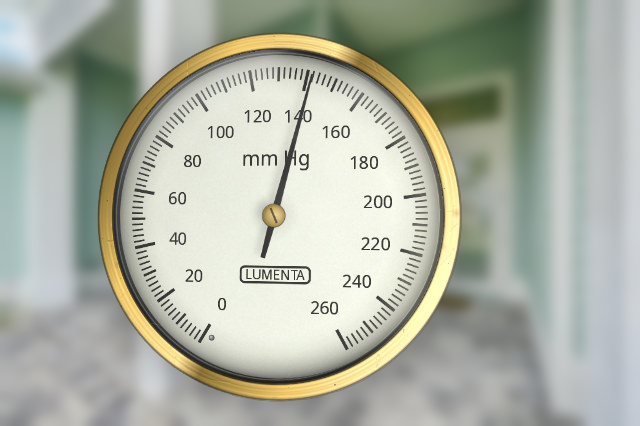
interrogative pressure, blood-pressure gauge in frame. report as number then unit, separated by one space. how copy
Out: 142 mmHg
